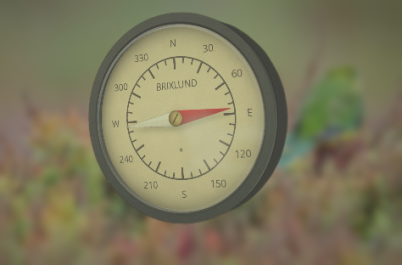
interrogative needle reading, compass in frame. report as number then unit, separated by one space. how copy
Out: 85 °
